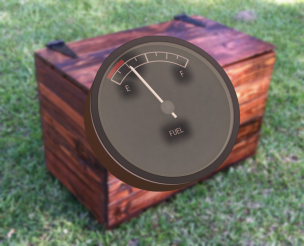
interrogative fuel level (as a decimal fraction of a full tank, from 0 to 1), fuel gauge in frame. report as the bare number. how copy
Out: 0.25
